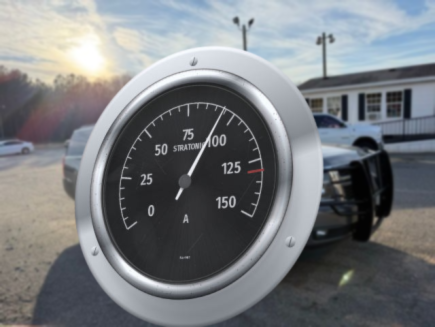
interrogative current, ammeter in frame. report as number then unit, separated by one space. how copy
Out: 95 A
